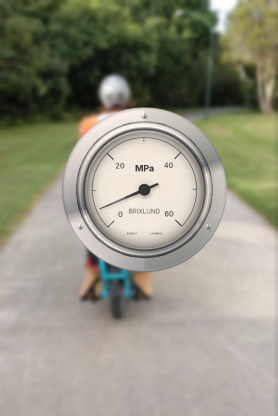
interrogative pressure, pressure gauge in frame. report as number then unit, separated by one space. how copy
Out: 5 MPa
